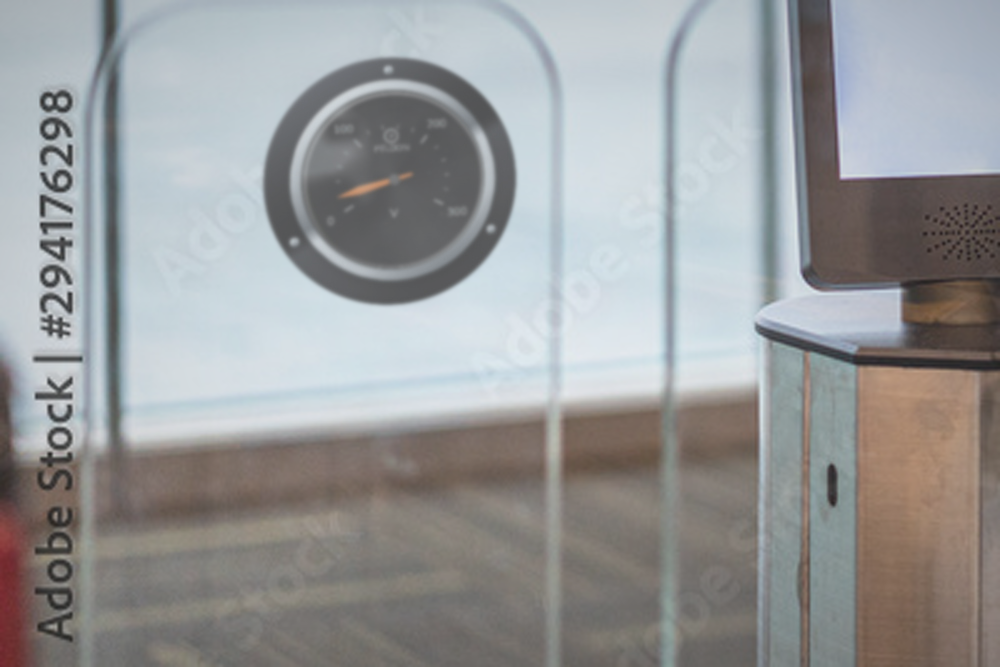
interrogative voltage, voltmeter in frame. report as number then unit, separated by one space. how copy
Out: 20 V
